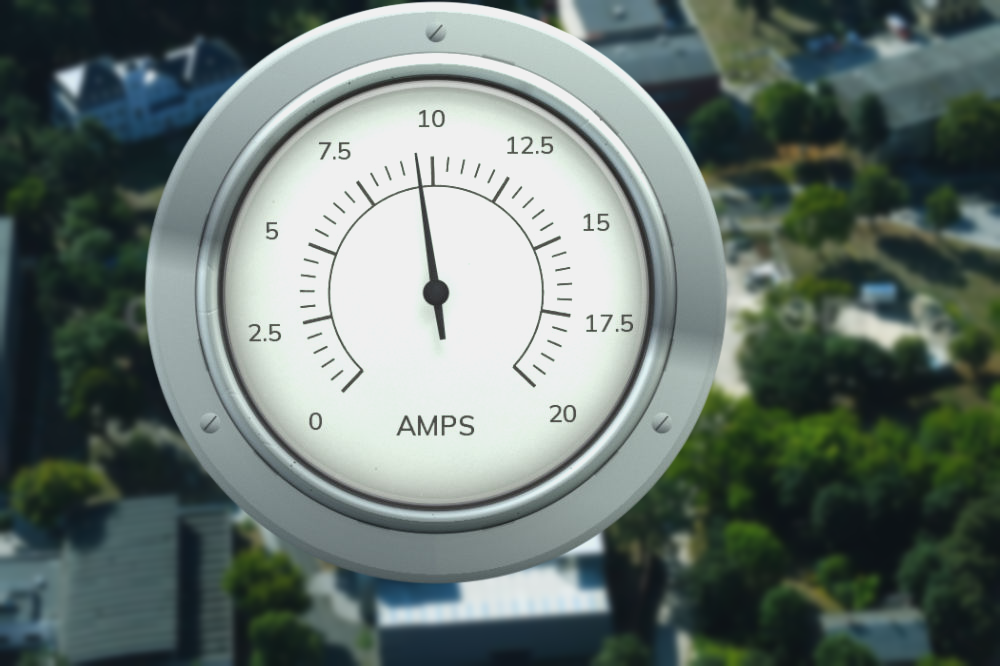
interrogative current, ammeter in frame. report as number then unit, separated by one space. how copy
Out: 9.5 A
